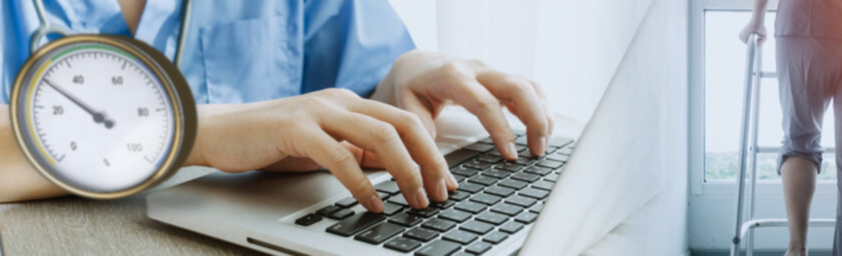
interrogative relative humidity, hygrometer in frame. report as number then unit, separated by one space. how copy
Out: 30 %
